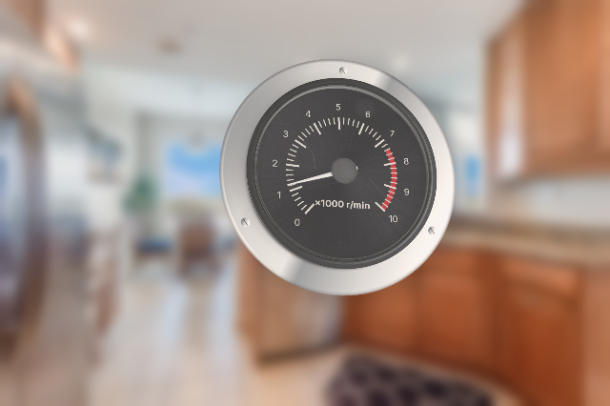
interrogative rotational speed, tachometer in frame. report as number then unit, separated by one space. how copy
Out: 1200 rpm
